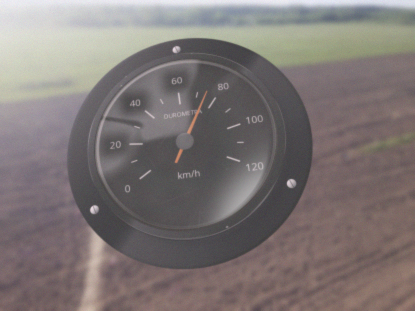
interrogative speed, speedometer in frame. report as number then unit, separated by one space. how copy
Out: 75 km/h
